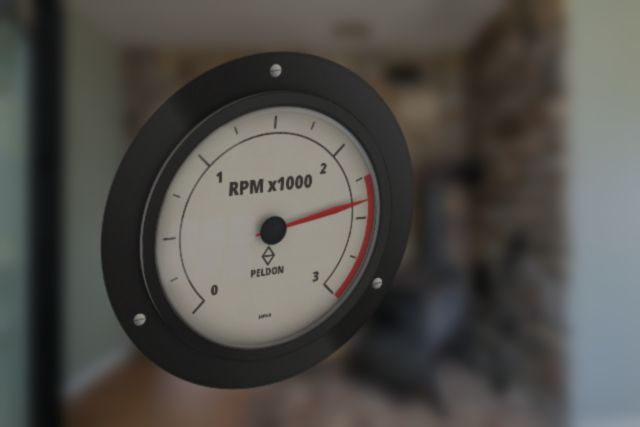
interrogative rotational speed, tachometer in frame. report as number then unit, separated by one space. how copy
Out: 2375 rpm
